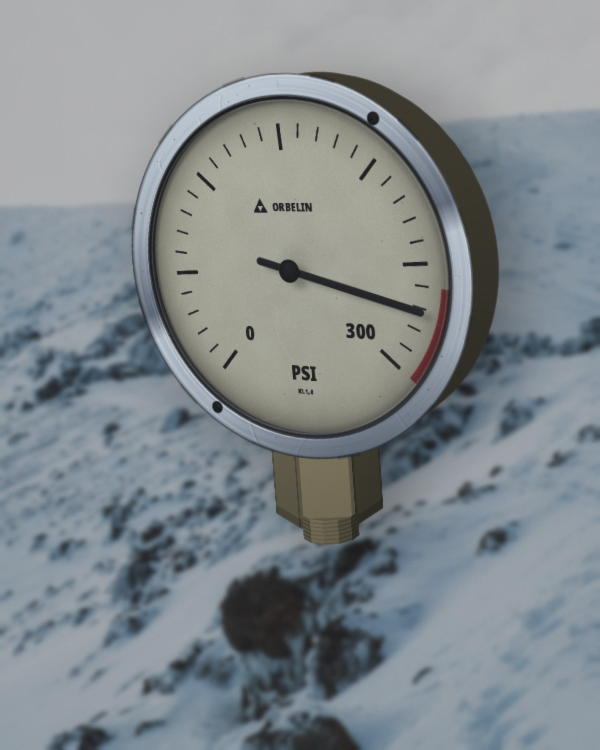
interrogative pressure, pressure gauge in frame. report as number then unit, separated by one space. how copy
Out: 270 psi
